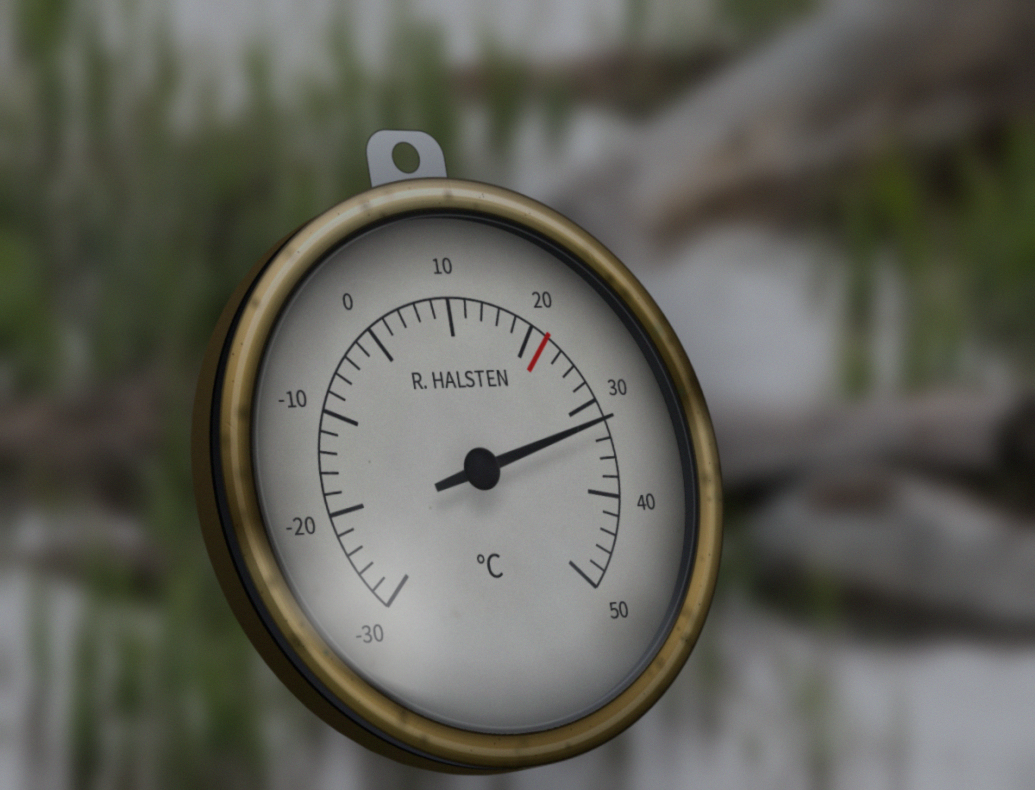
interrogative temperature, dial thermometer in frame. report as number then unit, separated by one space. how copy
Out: 32 °C
